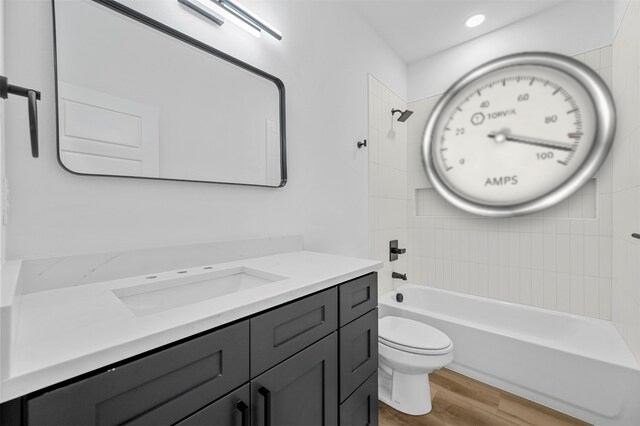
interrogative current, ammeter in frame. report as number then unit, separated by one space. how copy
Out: 95 A
